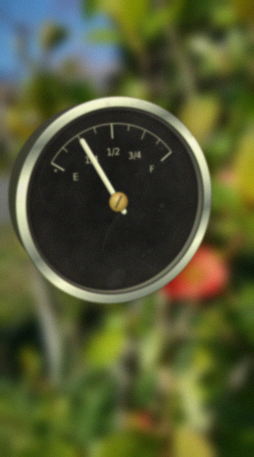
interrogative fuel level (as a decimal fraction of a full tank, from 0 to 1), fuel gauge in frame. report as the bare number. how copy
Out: 0.25
